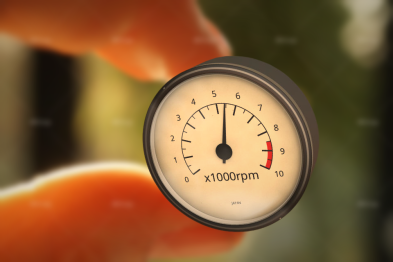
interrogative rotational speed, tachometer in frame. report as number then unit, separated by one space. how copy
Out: 5500 rpm
